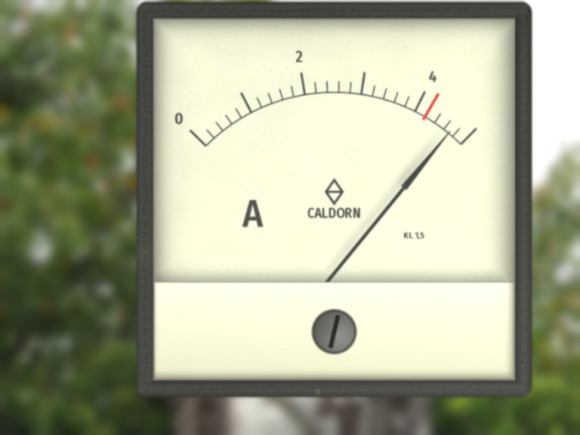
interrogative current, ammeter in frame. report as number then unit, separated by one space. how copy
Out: 4.7 A
